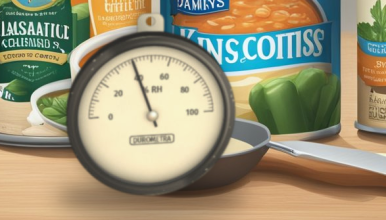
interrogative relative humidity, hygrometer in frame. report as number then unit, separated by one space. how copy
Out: 40 %
